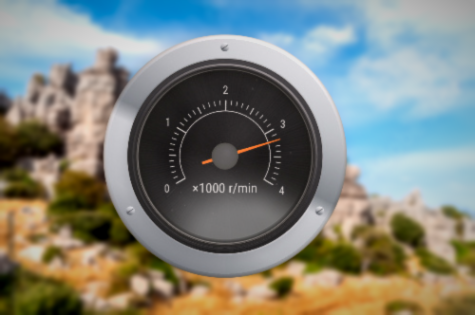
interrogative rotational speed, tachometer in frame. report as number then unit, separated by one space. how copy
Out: 3200 rpm
